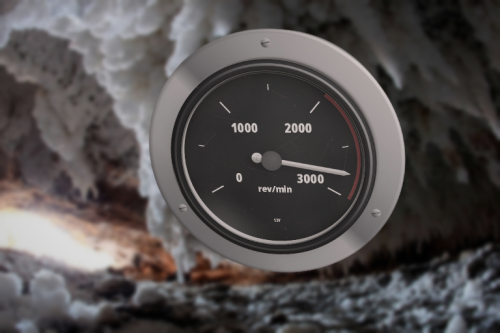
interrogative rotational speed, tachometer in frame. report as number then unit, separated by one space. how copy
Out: 2750 rpm
